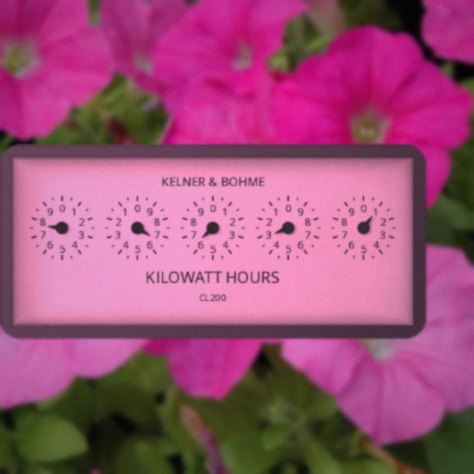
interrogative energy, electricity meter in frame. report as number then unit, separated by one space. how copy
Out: 76631 kWh
